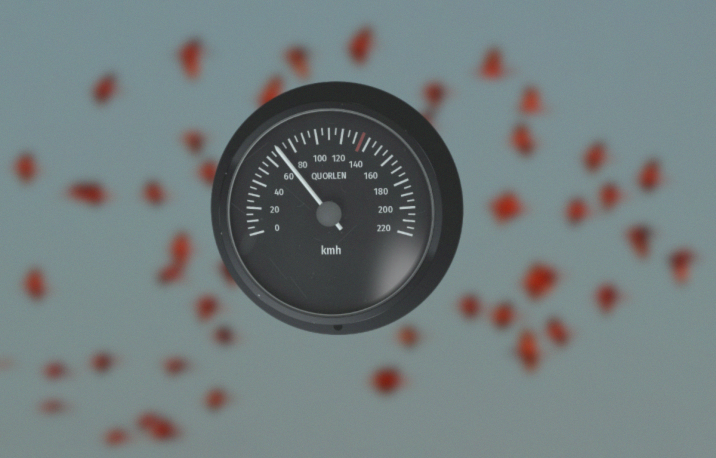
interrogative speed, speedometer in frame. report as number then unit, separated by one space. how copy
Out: 70 km/h
